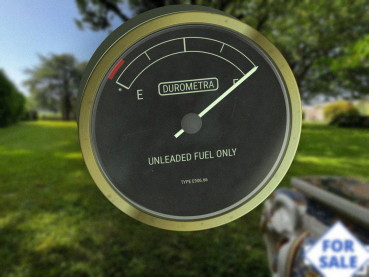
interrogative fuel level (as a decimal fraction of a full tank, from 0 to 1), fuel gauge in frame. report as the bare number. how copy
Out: 1
